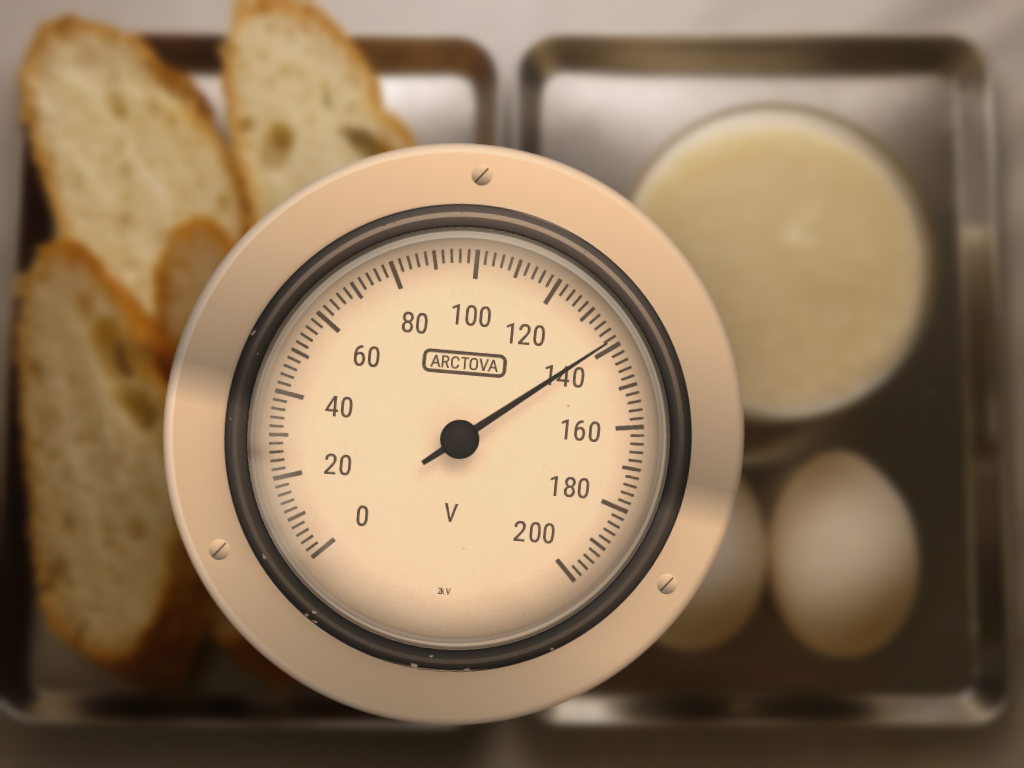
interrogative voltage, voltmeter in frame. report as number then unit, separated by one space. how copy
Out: 138 V
